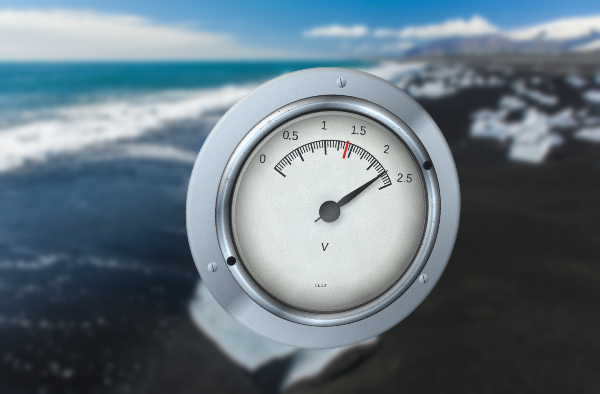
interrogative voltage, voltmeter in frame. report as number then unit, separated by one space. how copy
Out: 2.25 V
